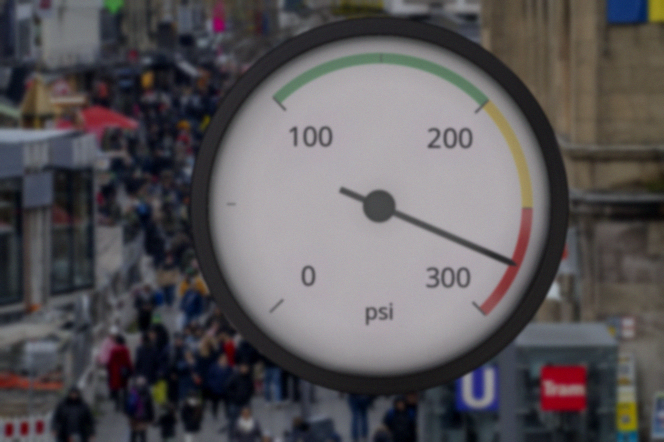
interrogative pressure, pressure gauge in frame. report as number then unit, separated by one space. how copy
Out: 275 psi
